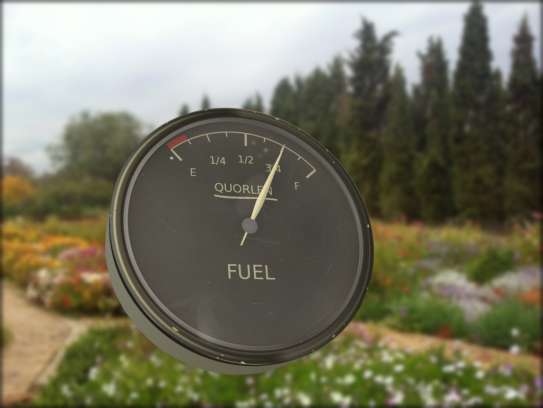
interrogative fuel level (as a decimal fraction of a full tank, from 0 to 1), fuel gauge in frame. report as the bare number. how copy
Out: 0.75
